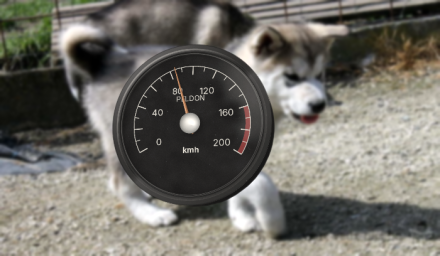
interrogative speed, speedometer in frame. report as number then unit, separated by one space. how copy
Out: 85 km/h
